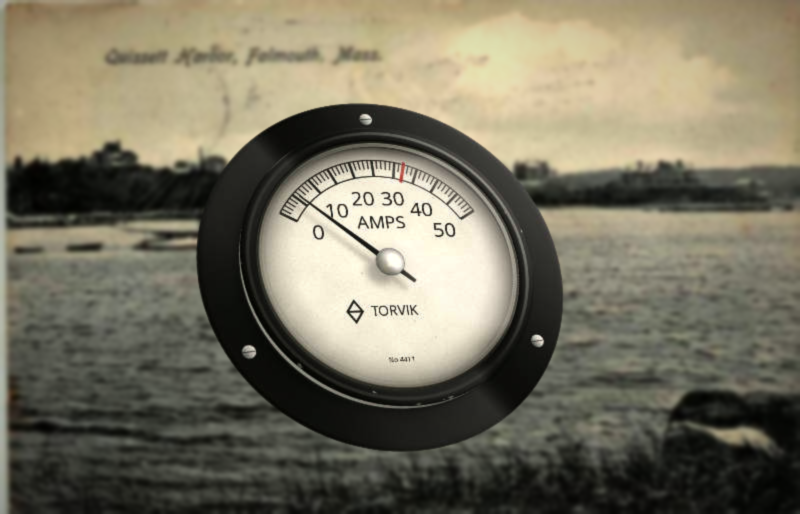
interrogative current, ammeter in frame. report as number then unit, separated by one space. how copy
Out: 5 A
